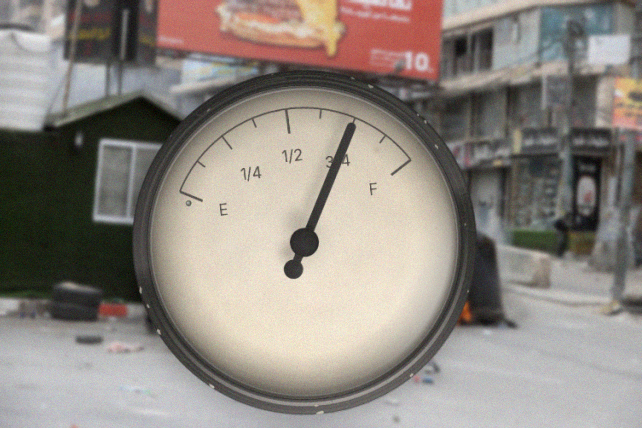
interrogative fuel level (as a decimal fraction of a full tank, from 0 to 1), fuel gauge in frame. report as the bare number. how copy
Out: 0.75
